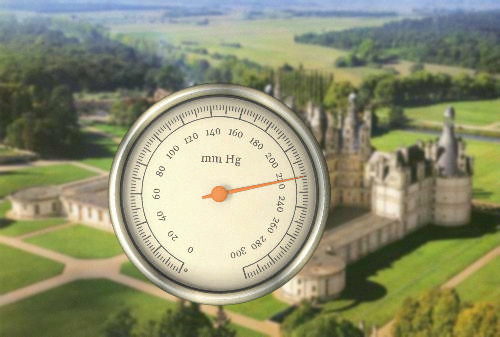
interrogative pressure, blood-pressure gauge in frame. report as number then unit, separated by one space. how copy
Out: 220 mmHg
